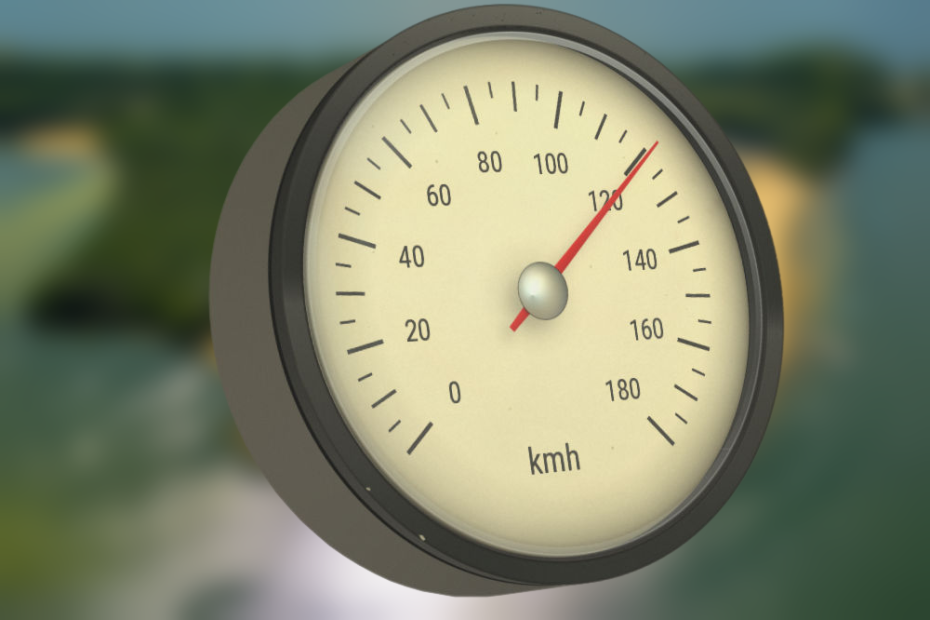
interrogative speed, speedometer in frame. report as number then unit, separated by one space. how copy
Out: 120 km/h
